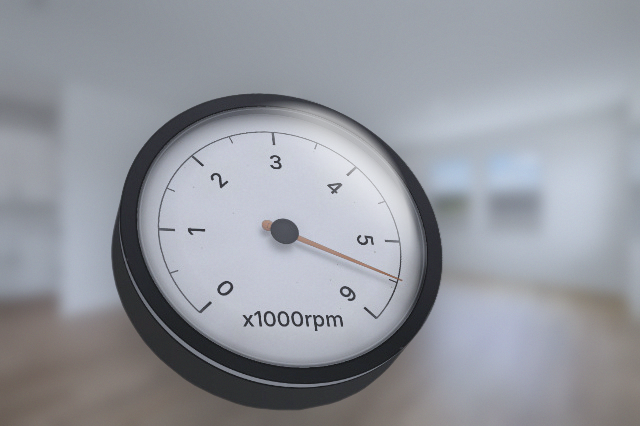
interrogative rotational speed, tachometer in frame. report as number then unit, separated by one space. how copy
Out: 5500 rpm
